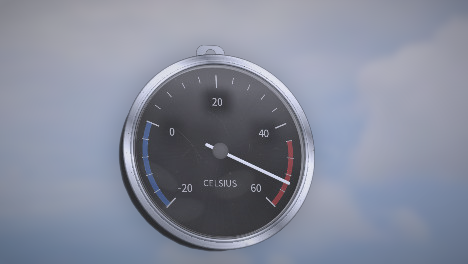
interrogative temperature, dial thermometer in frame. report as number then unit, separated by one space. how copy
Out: 54 °C
